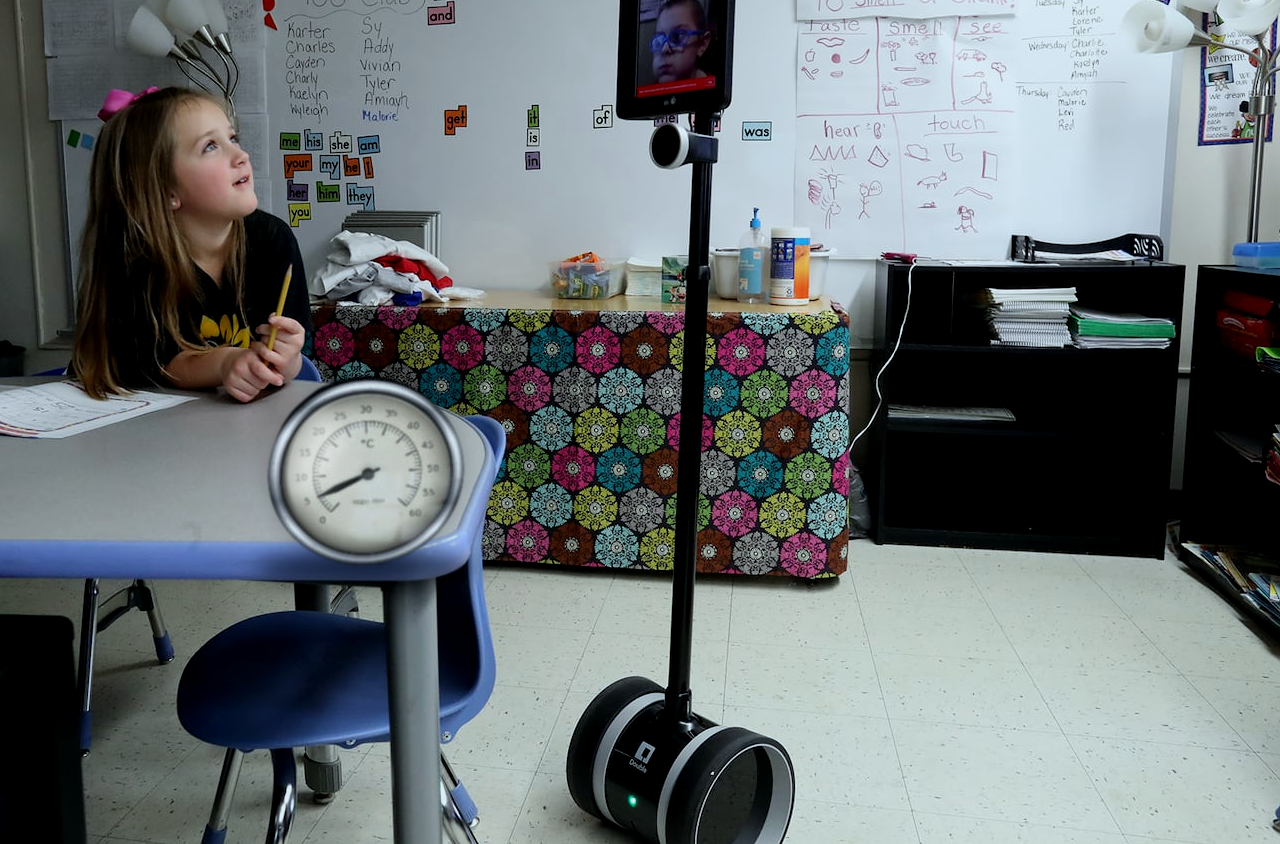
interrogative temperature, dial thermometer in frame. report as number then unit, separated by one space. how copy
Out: 5 °C
